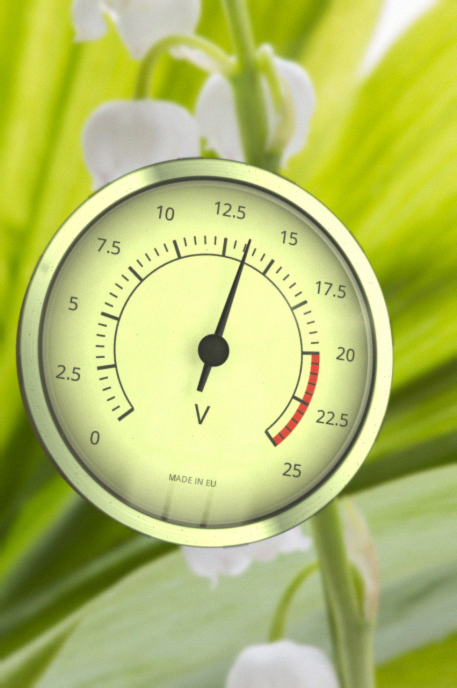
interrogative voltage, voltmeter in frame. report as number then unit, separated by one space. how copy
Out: 13.5 V
